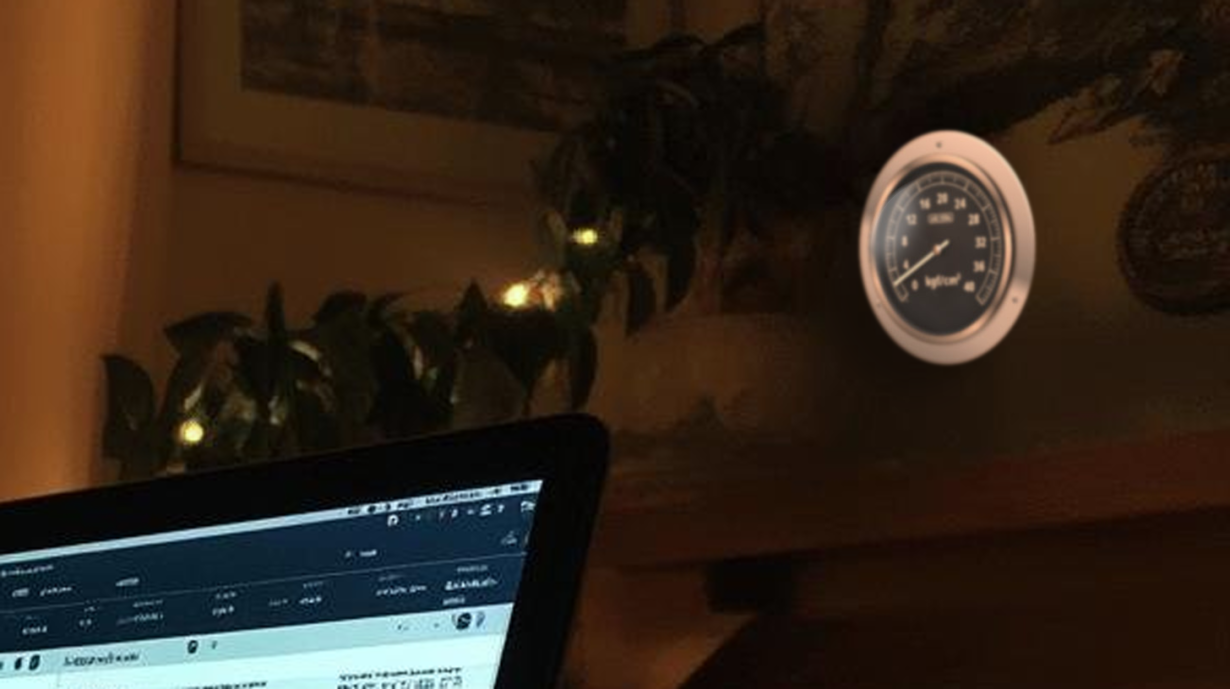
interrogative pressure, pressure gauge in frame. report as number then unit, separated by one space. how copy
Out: 2 kg/cm²
